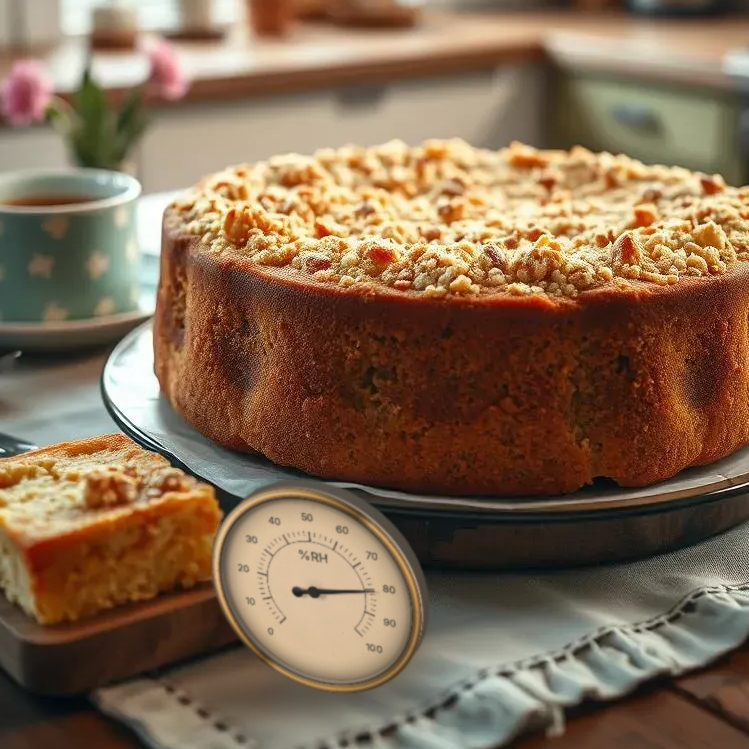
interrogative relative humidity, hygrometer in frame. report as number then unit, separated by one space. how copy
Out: 80 %
